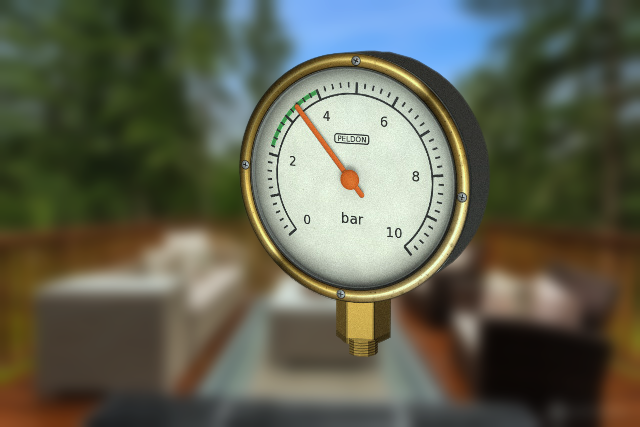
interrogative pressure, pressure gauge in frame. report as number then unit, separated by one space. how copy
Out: 3.4 bar
